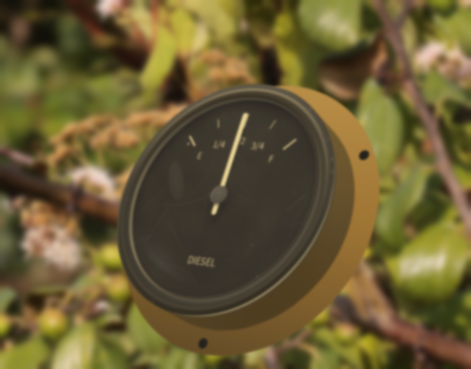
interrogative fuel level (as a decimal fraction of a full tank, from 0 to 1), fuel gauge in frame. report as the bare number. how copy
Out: 0.5
